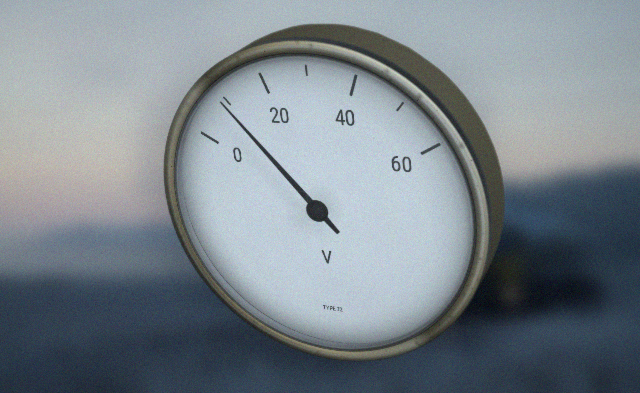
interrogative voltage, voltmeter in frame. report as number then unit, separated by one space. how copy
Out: 10 V
